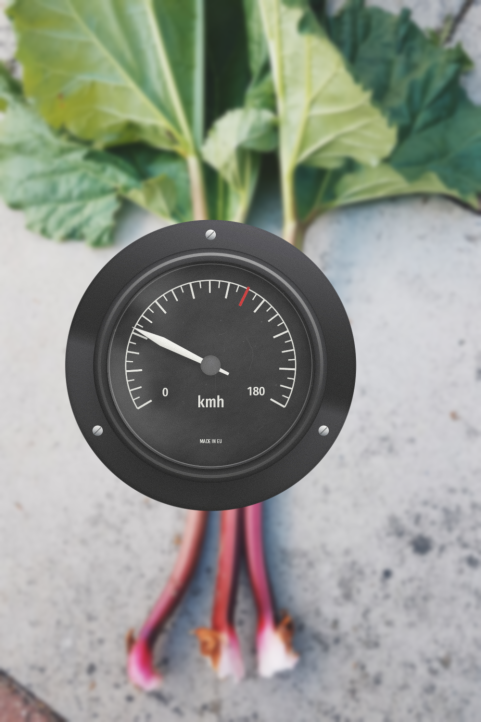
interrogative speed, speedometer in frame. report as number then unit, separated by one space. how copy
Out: 42.5 km/h
